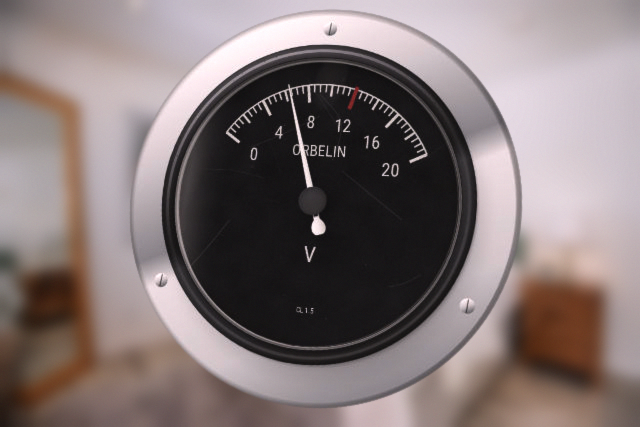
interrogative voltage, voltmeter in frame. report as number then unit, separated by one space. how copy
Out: 6.5 V
